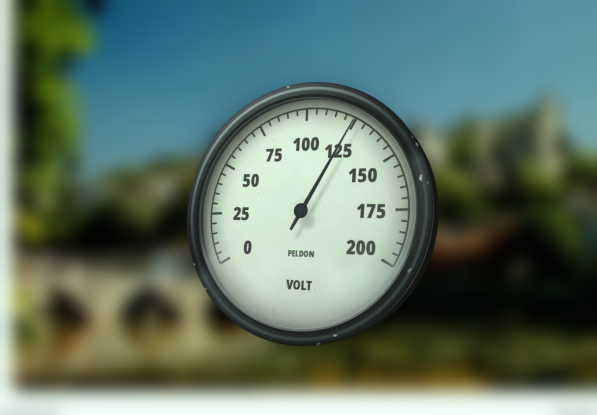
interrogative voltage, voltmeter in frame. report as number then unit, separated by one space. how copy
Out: 125 V
